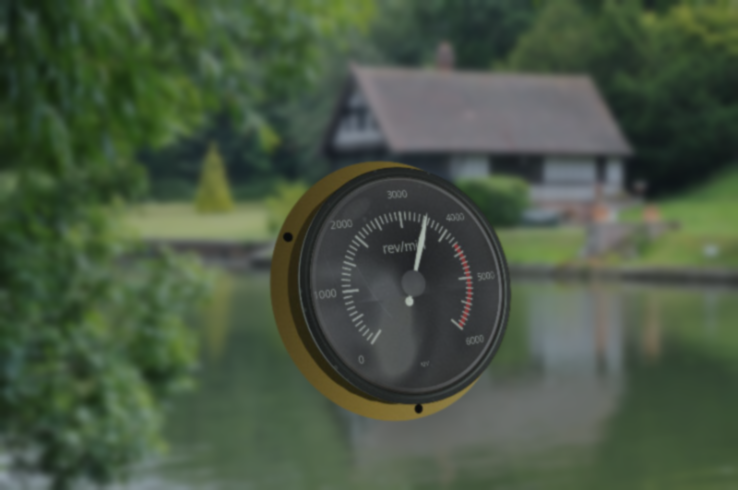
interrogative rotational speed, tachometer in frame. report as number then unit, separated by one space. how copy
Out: 3500 rpm
